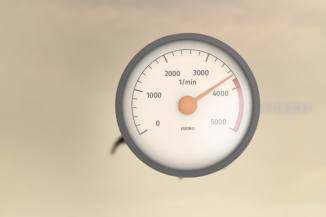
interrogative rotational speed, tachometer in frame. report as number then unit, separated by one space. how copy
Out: 3700 rpm
